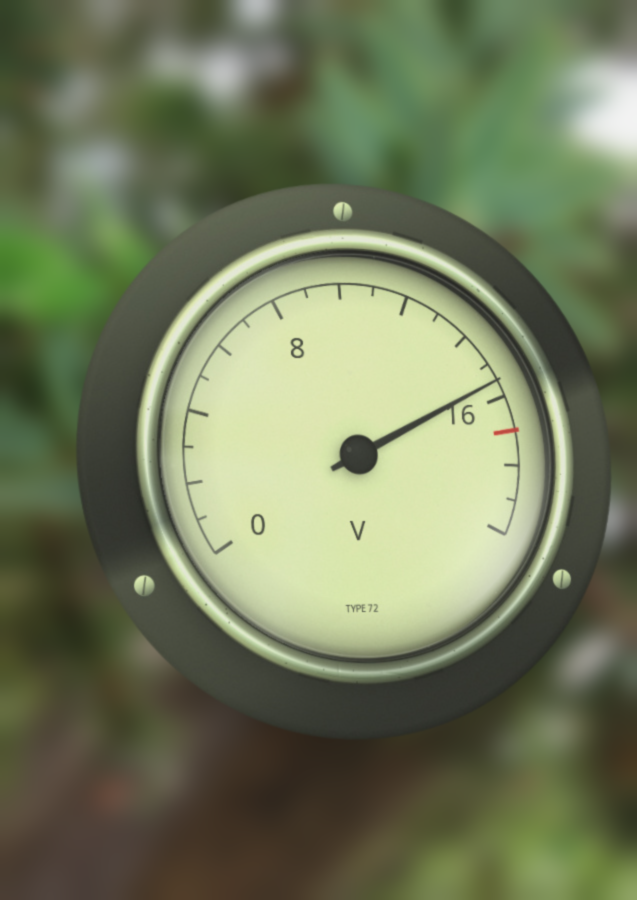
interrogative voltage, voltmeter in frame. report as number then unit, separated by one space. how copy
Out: 15.5 V
